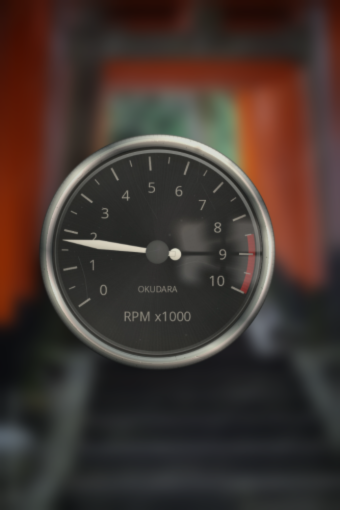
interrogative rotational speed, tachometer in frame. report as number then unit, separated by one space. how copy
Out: 1750 rpm
